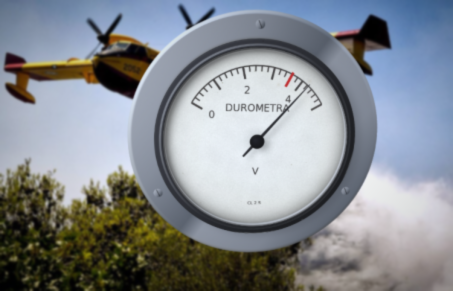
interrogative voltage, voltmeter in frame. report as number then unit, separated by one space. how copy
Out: 4.2 V
